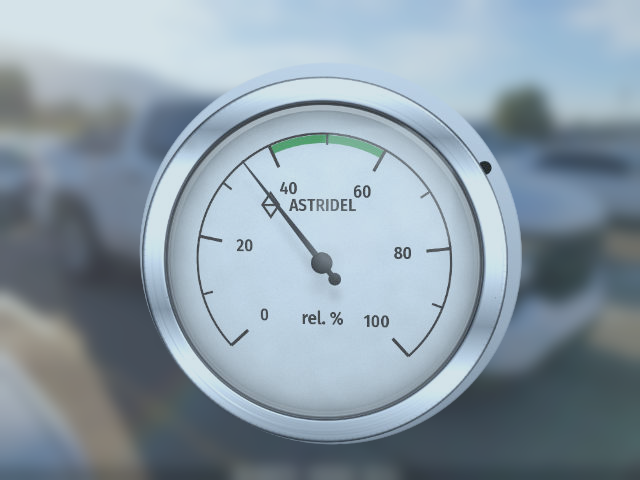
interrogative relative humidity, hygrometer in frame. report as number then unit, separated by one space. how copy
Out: 35 %
